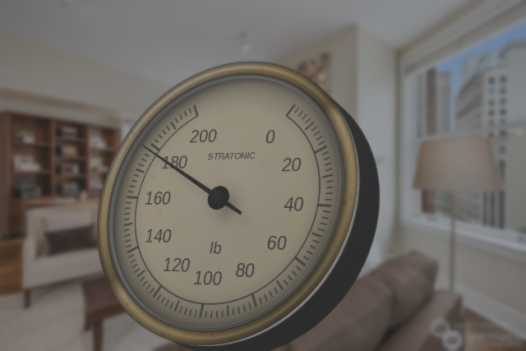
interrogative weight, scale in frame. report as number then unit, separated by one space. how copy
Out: 178 lb
